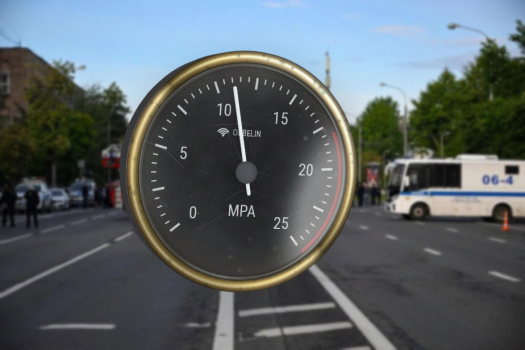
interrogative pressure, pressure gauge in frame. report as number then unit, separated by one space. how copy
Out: 11 MPa
